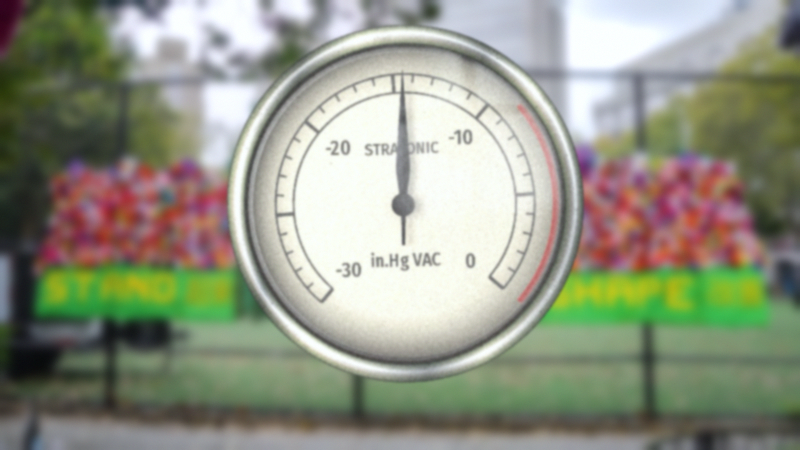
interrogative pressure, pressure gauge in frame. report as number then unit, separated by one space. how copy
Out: -14.5 inHg
